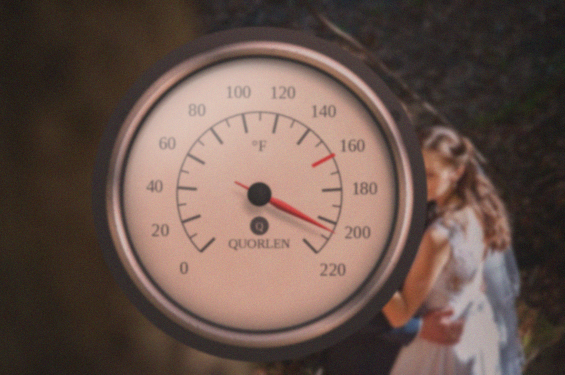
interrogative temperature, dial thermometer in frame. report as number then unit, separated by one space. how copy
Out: 205 °F
